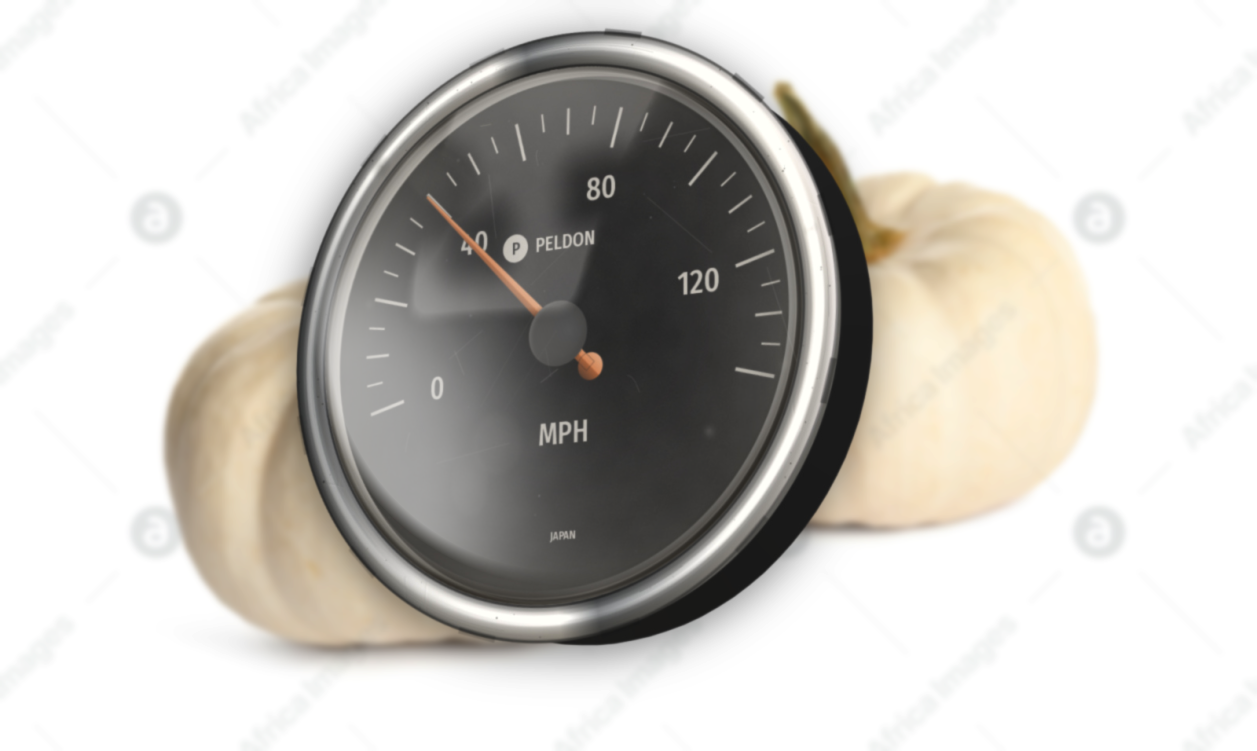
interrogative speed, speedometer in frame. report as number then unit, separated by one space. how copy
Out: 40 mph
